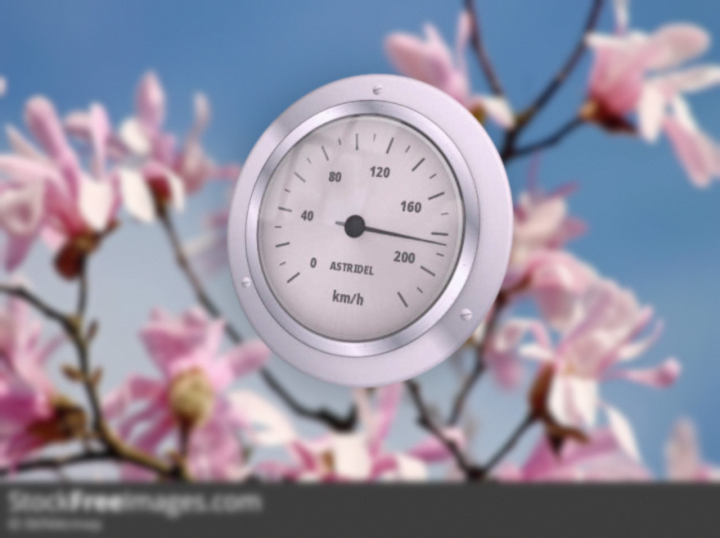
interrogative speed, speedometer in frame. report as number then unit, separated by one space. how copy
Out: 185 km/h
